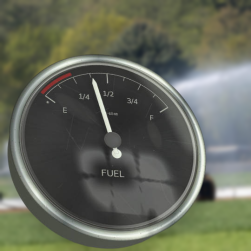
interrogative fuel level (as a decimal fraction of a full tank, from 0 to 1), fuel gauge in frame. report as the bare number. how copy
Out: 0.375
